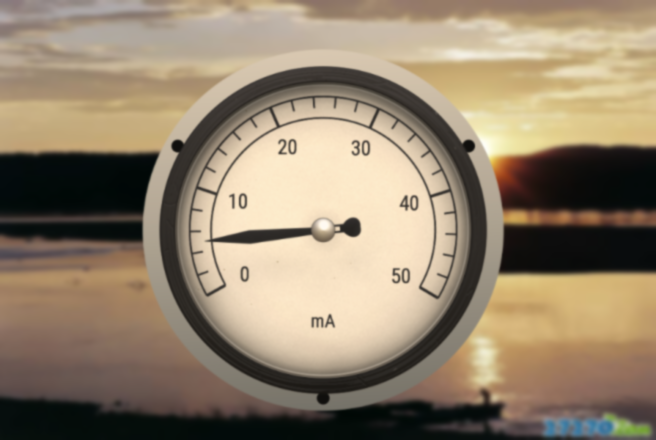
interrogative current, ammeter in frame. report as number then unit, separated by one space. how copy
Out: 5 mA
